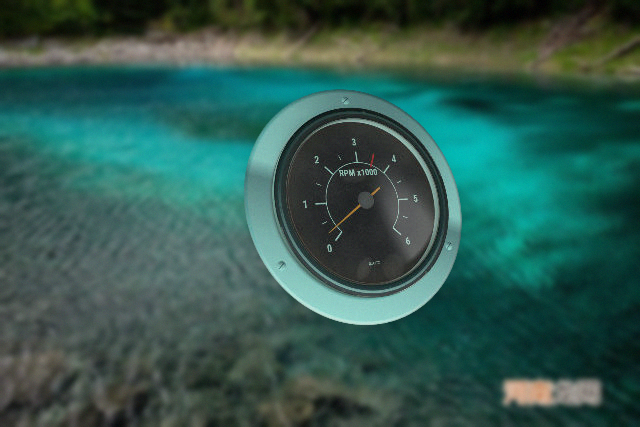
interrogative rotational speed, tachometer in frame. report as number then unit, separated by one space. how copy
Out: 250 rpm
